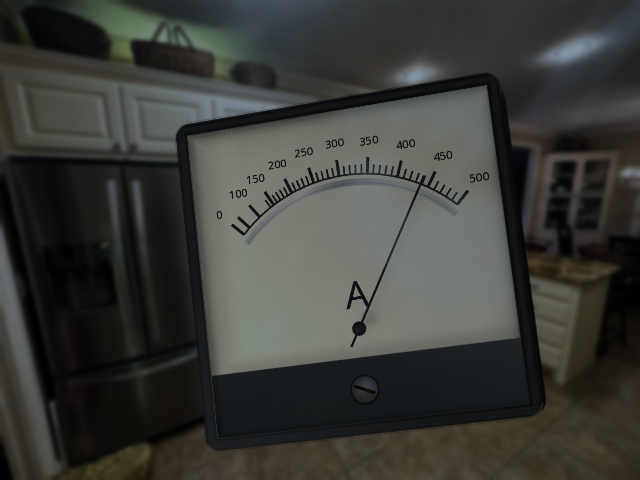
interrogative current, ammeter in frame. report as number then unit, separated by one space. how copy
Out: 440 A
